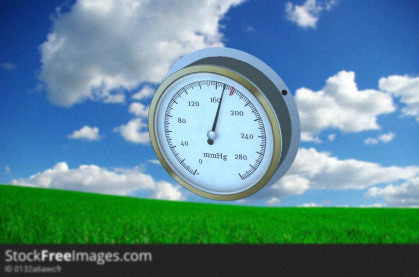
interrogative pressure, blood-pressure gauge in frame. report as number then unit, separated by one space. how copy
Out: 170 mmHg
